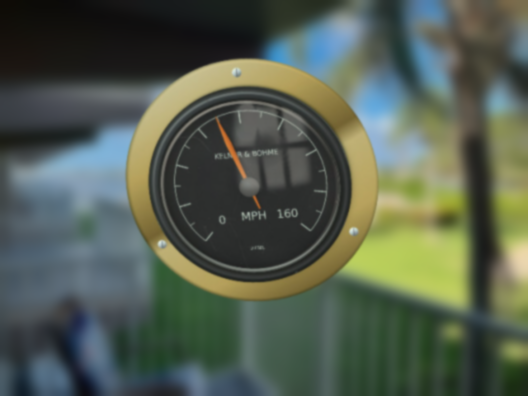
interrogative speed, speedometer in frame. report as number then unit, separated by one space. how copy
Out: 70 mph
